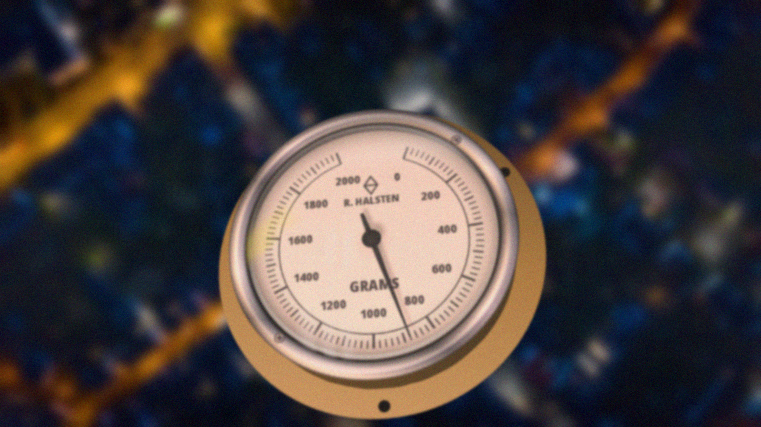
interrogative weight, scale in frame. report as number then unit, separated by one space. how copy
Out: 880 g
